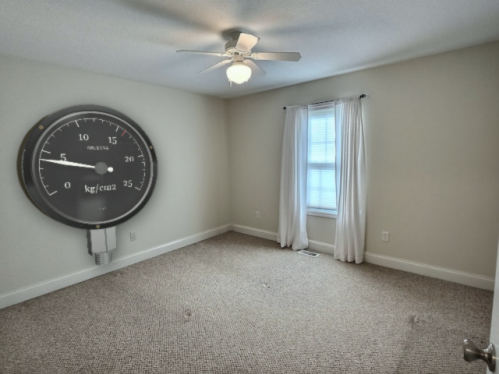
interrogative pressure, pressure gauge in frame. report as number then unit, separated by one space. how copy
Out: 4 kg/cm²
